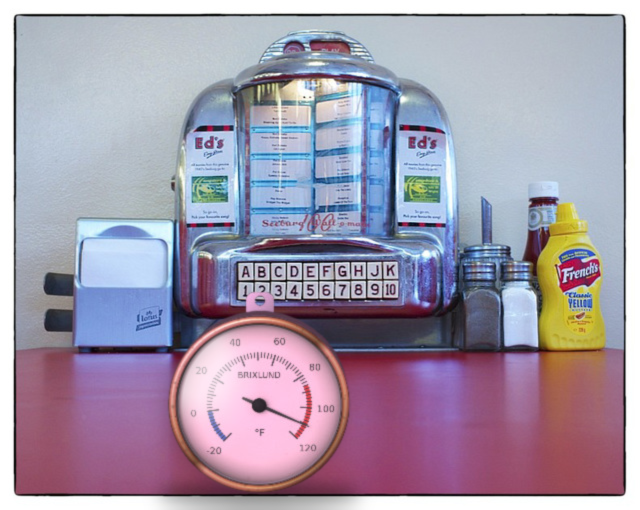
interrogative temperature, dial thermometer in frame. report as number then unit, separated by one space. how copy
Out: 110 °F
